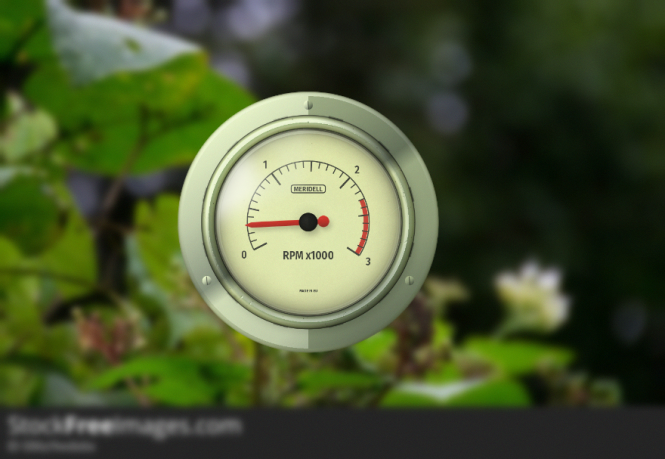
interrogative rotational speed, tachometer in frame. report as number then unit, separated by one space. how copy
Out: 300 rpm
